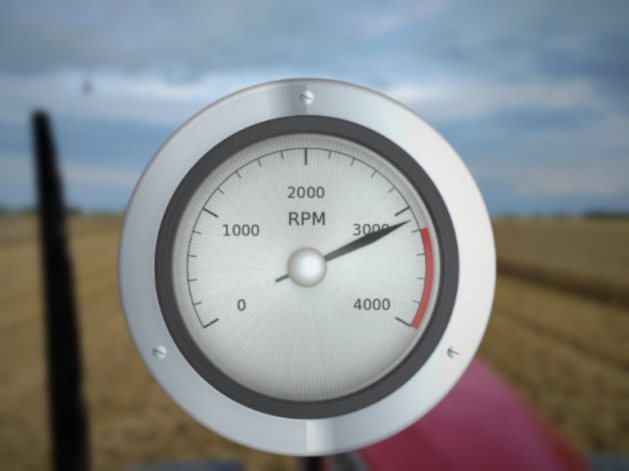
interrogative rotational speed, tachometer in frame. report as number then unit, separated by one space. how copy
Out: 3100 rpm
